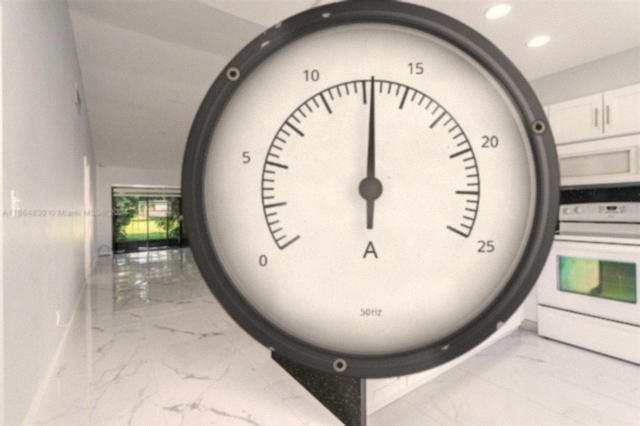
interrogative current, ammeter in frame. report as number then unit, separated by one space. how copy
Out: 13 A
